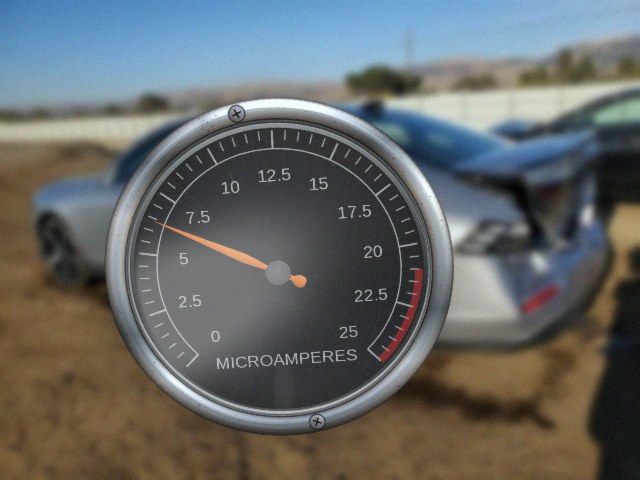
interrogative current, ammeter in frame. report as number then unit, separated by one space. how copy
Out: 6.5 µA
